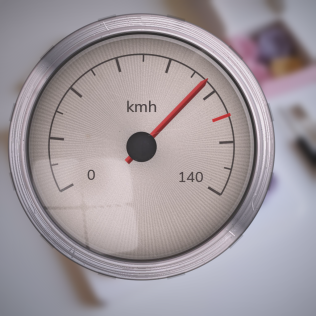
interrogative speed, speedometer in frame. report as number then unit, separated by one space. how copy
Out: 95 km/h
